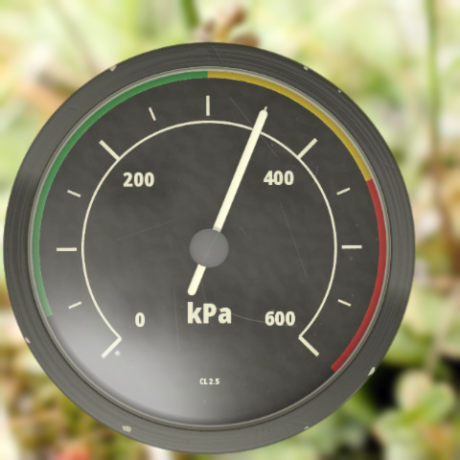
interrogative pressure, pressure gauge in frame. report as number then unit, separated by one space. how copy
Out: 350 kPa
